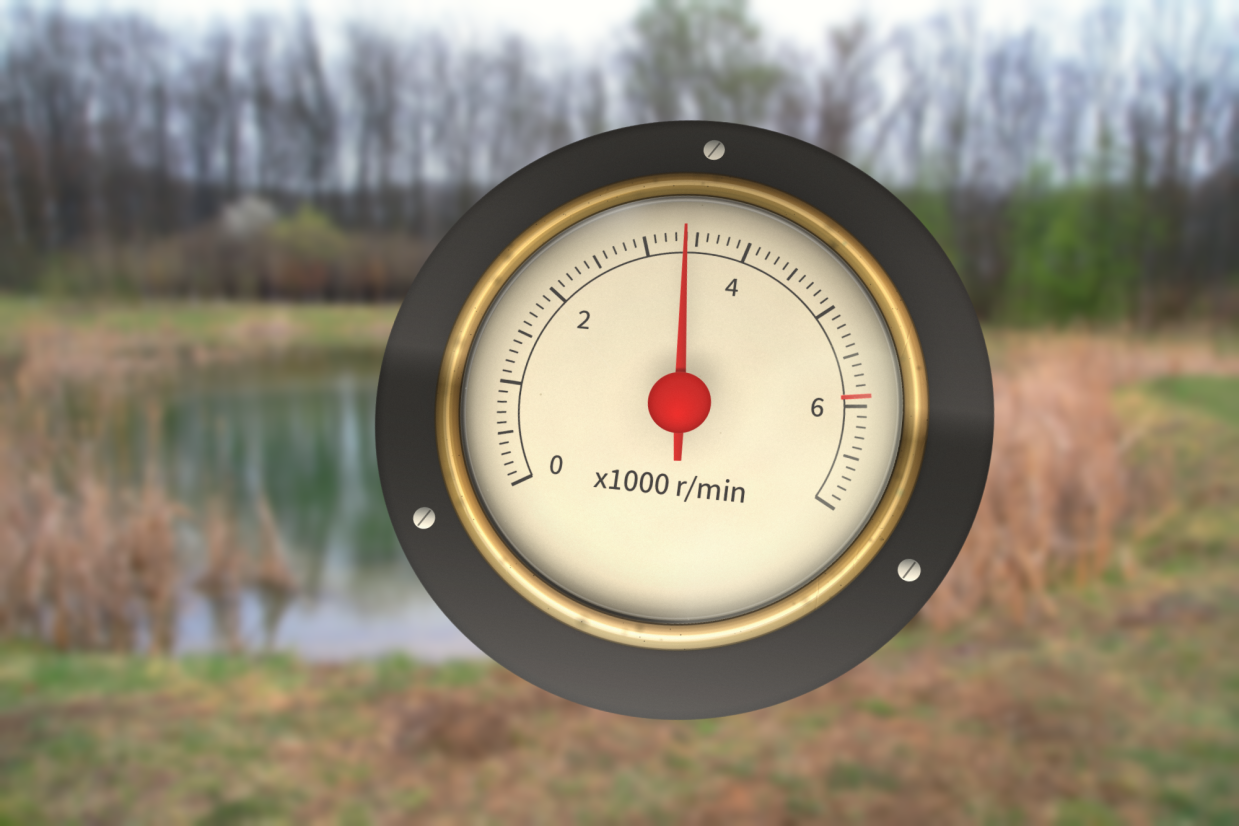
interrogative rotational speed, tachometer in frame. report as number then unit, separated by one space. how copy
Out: 3400 rpm
